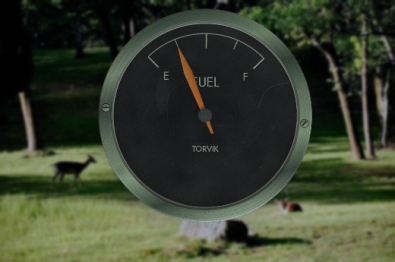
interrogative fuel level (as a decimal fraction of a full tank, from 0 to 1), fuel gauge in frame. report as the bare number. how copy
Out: 0.25
